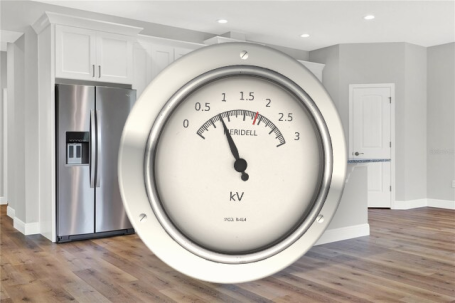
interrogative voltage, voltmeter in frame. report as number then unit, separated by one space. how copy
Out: 0.75 kV
